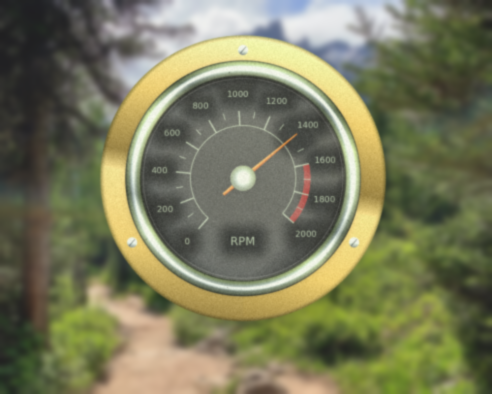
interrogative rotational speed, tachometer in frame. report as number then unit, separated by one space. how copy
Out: 1400 rpm
